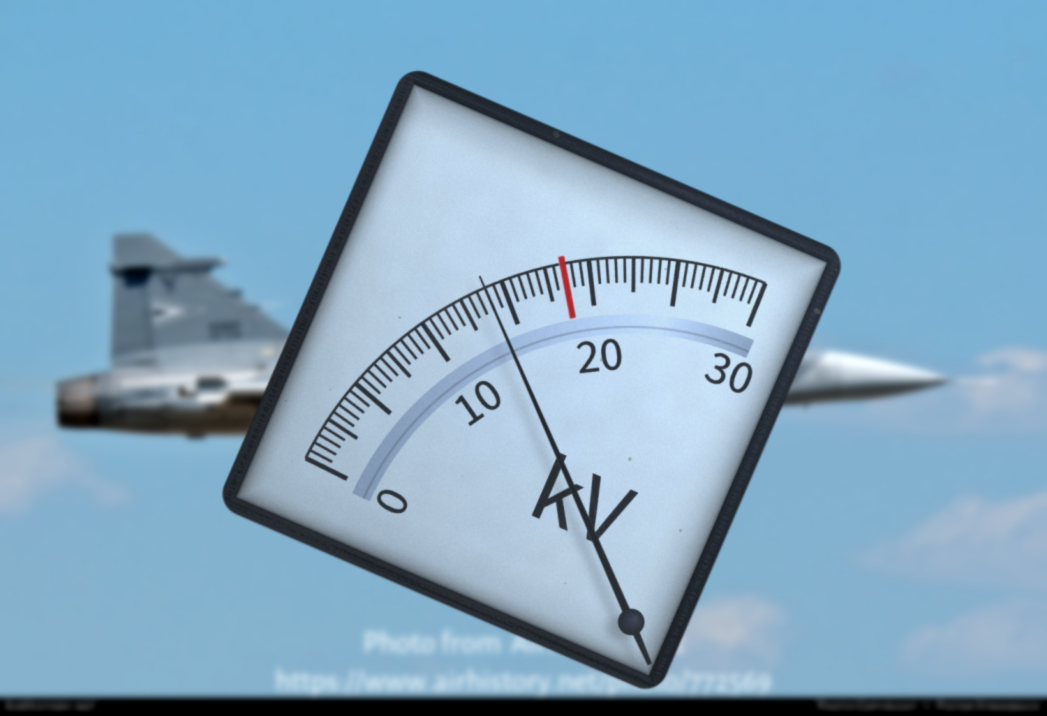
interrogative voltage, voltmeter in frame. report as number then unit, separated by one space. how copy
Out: 14 kV
